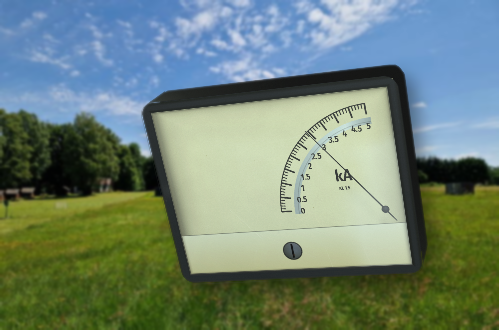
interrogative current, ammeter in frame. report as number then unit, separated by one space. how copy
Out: 3 kA
